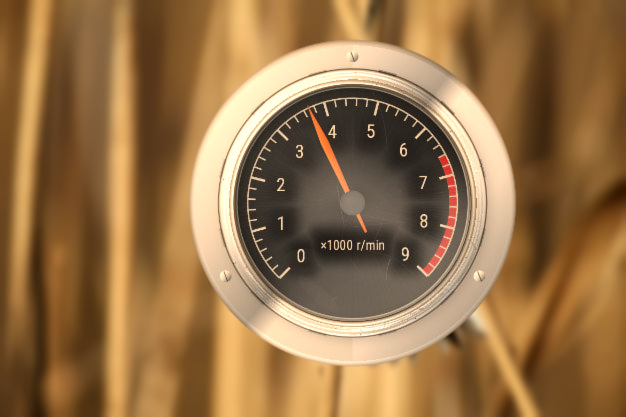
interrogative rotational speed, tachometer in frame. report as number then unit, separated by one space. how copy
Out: 3700 rpm
